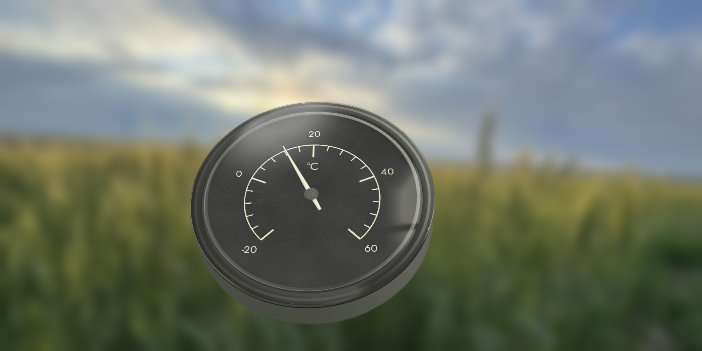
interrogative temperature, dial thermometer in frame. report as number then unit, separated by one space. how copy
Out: 12 °C
